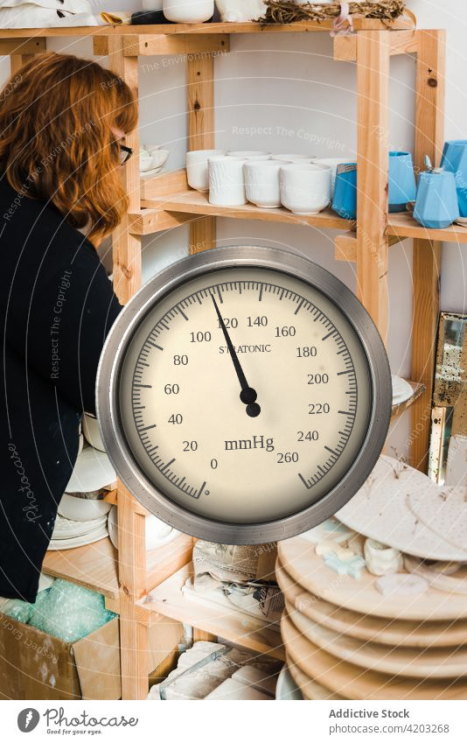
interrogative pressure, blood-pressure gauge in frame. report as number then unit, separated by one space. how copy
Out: 116 mmHg
